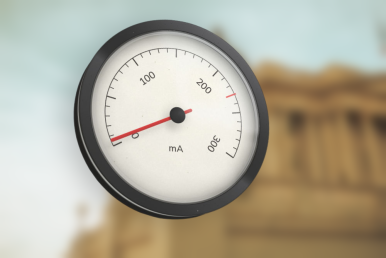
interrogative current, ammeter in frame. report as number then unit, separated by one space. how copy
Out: 5 mA
